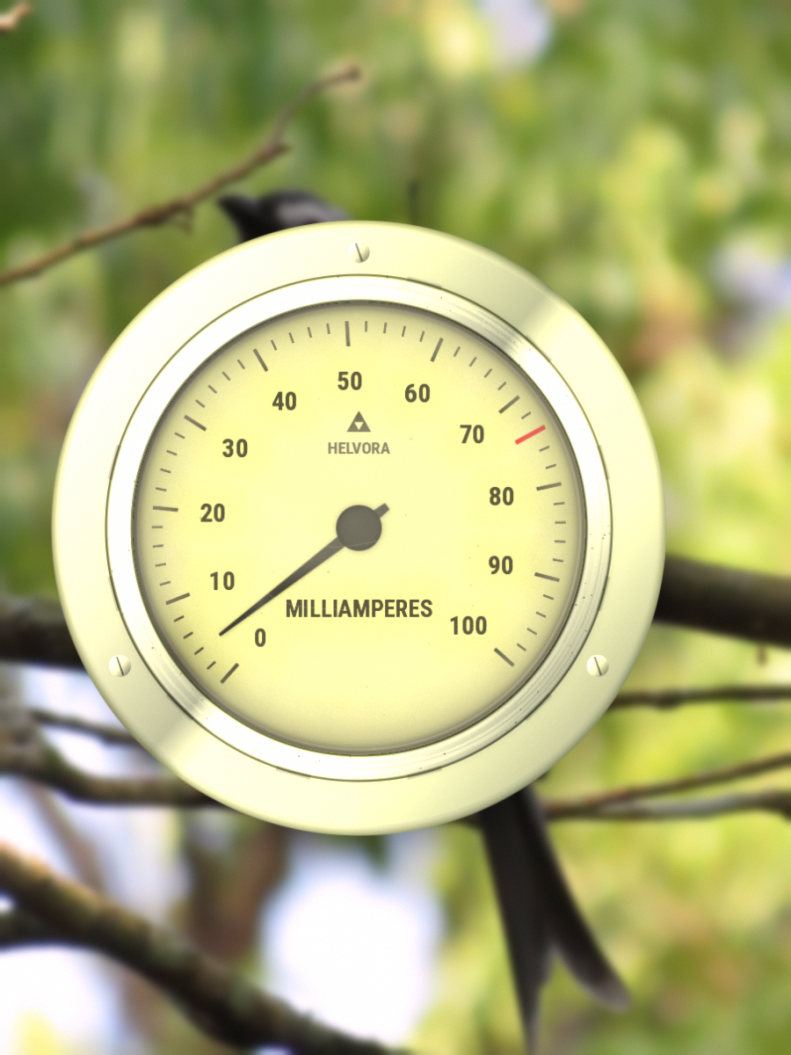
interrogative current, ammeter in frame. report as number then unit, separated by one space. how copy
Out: 4 mA
